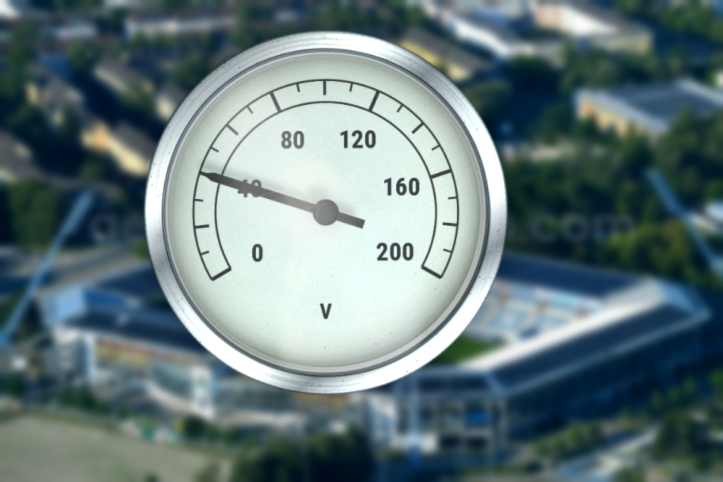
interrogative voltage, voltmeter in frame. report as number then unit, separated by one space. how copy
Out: 40 V
